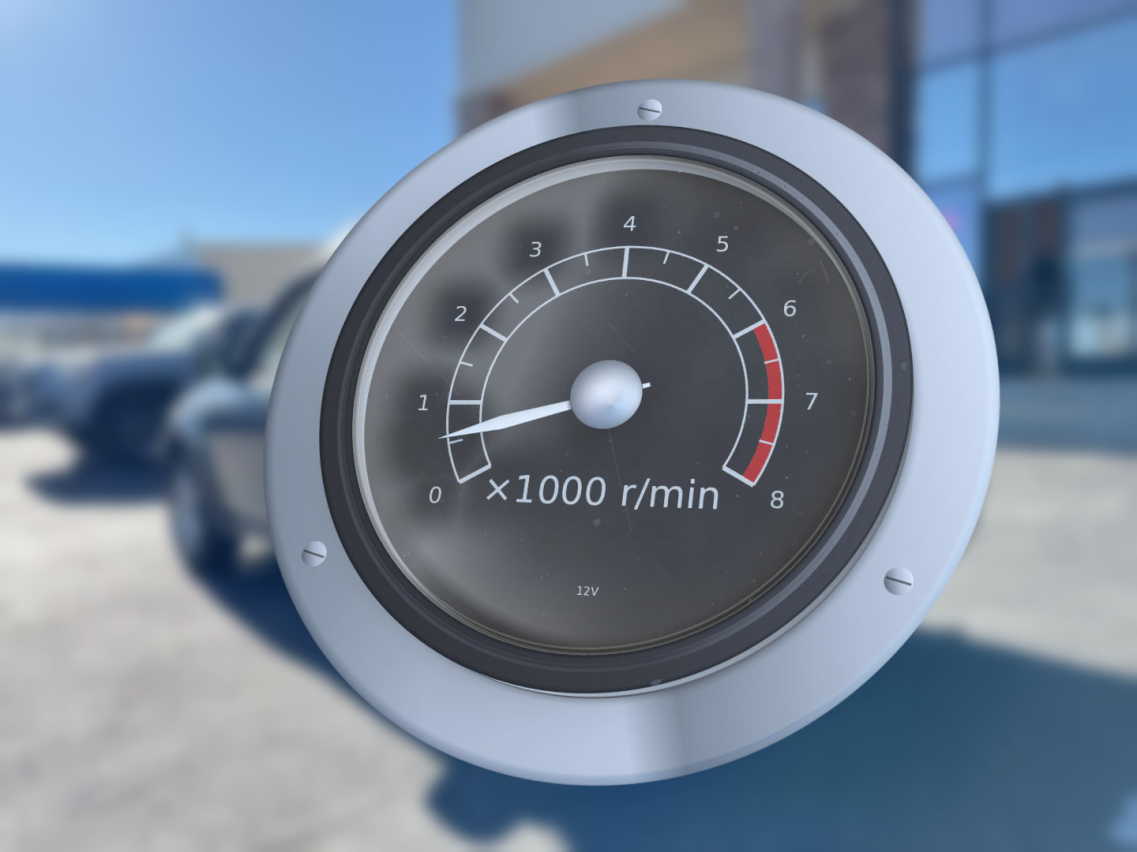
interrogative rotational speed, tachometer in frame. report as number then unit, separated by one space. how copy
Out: 500 rpm
